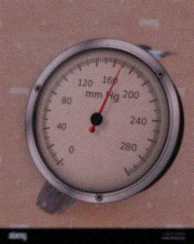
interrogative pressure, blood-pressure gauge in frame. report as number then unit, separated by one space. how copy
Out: 170 mmHg
